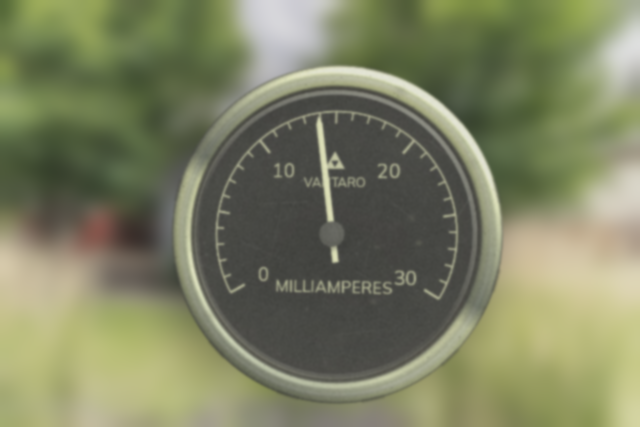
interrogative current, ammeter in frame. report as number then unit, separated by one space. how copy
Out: 14 mA
